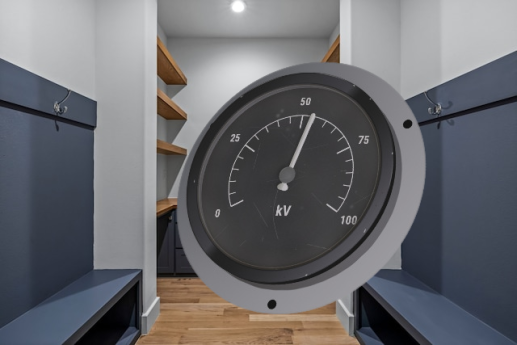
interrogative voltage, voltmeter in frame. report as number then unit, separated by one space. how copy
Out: 55 kV
